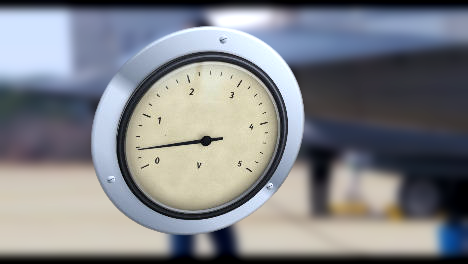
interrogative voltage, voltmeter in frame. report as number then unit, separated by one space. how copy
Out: 0.4 V
